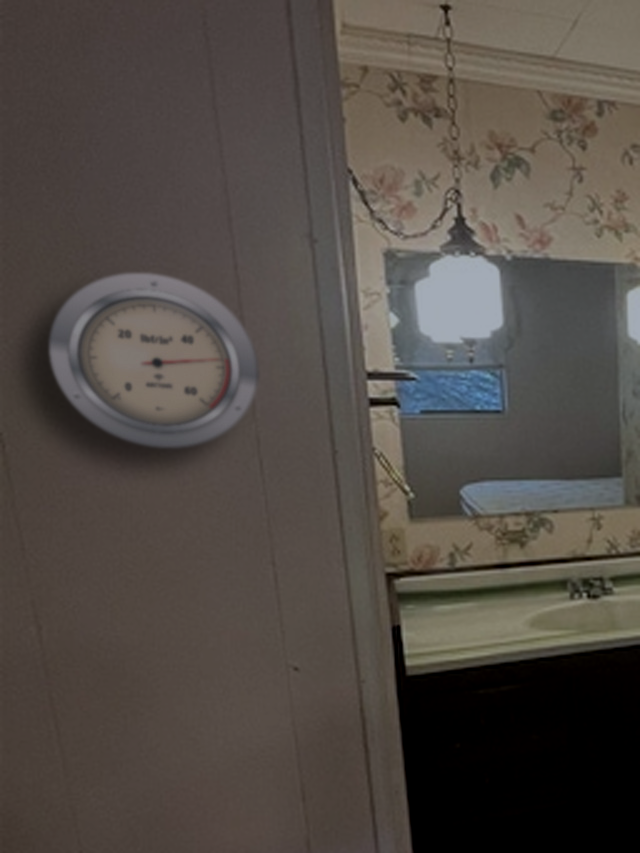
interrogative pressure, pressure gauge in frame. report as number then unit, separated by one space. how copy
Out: 48 psi
